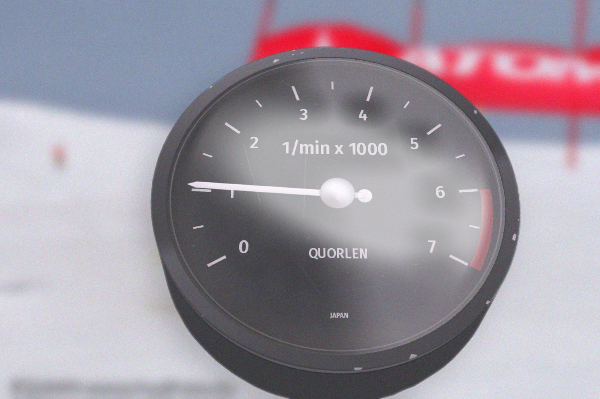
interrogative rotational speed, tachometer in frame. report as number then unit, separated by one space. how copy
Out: 1000 rpm
